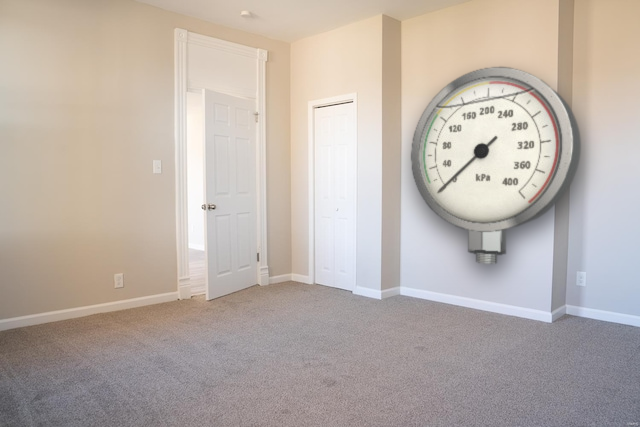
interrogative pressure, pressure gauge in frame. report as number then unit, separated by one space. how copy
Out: 0 kPa
